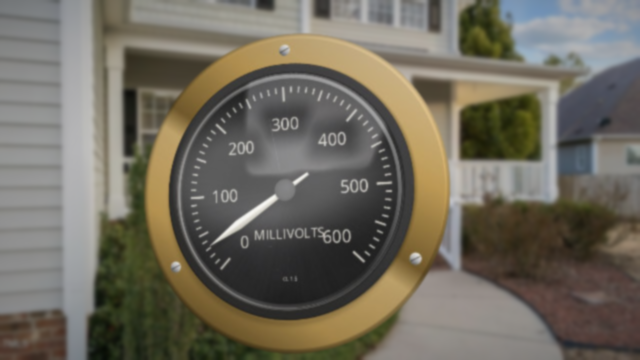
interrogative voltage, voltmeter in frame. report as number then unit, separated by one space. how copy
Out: 30 mV
